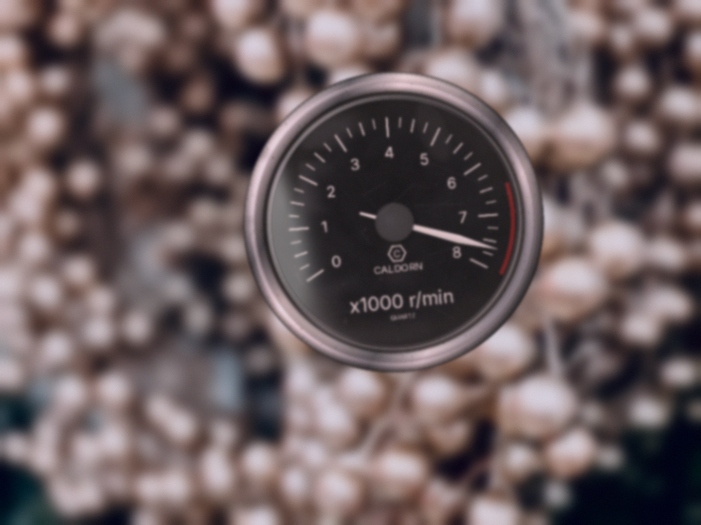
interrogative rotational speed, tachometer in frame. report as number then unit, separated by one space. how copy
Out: 7625 rpm
